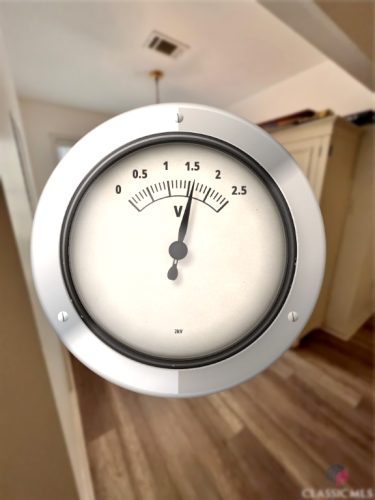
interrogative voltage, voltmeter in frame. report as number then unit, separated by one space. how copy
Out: 1.6 V
